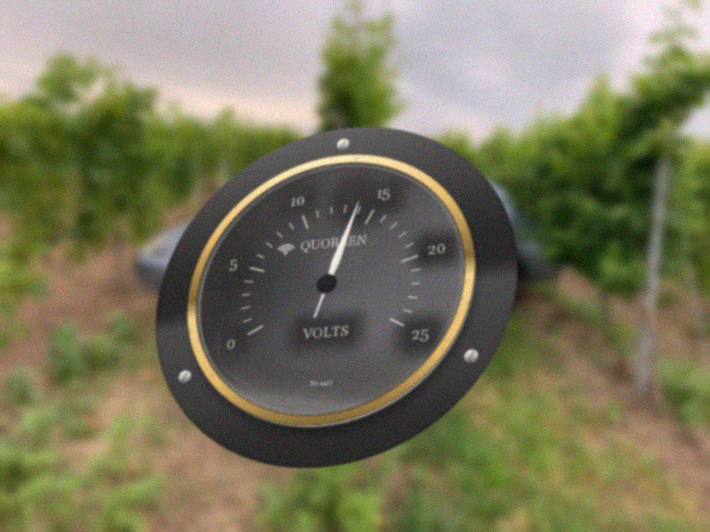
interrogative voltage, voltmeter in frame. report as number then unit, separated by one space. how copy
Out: 14 V
